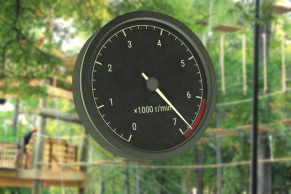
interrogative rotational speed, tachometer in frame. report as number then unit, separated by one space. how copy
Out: 6800 rpm
